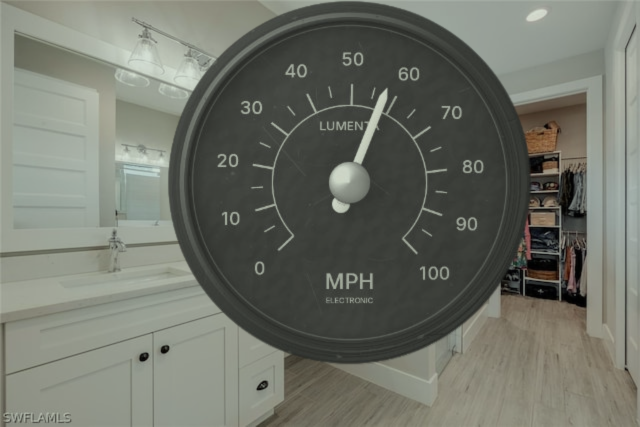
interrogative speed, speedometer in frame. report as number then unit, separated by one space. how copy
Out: 57.5 mph
